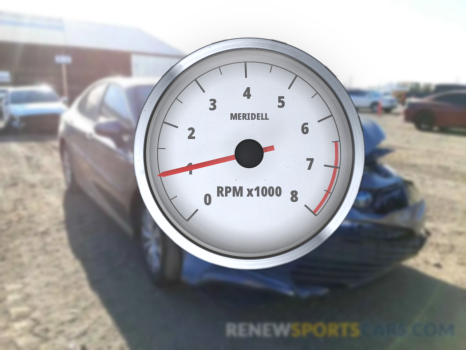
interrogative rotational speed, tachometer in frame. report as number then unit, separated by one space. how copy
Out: 1000 rpm
